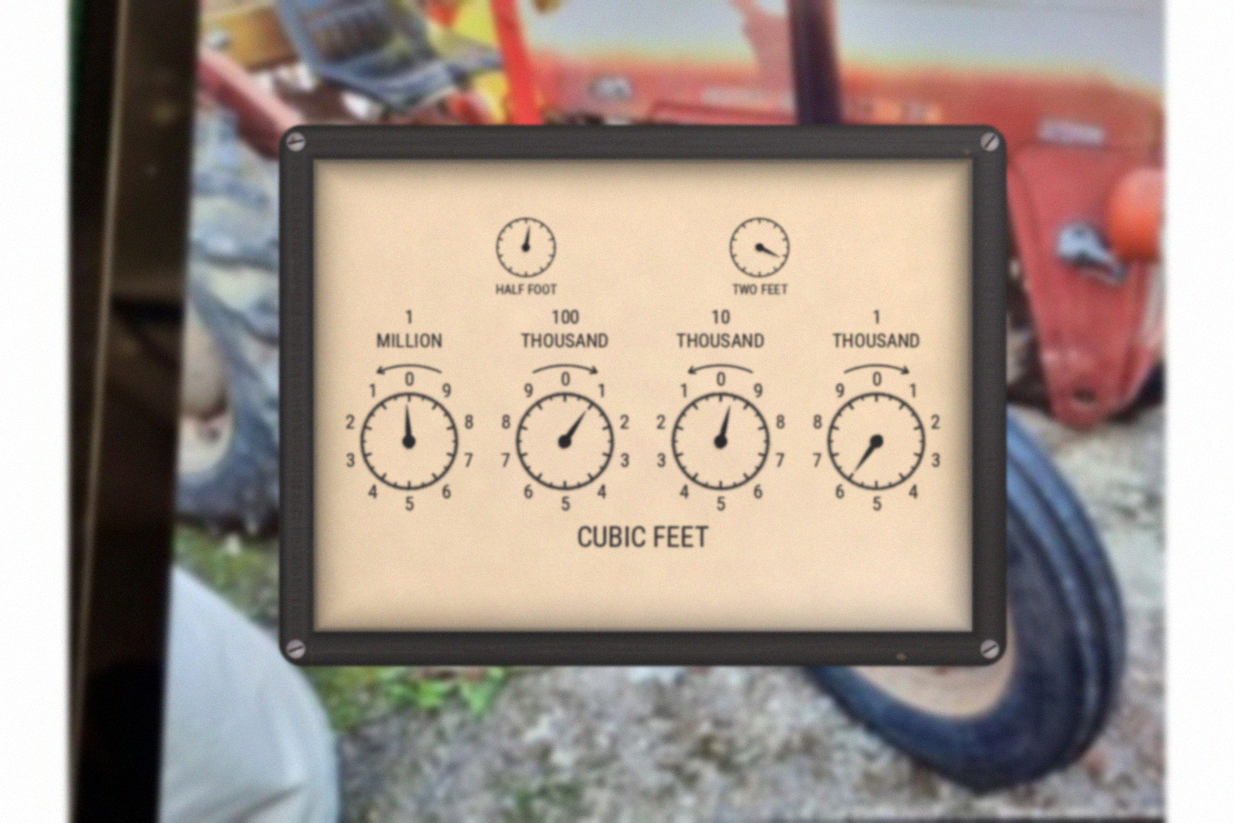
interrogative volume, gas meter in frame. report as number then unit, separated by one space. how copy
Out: 9600 ft³
